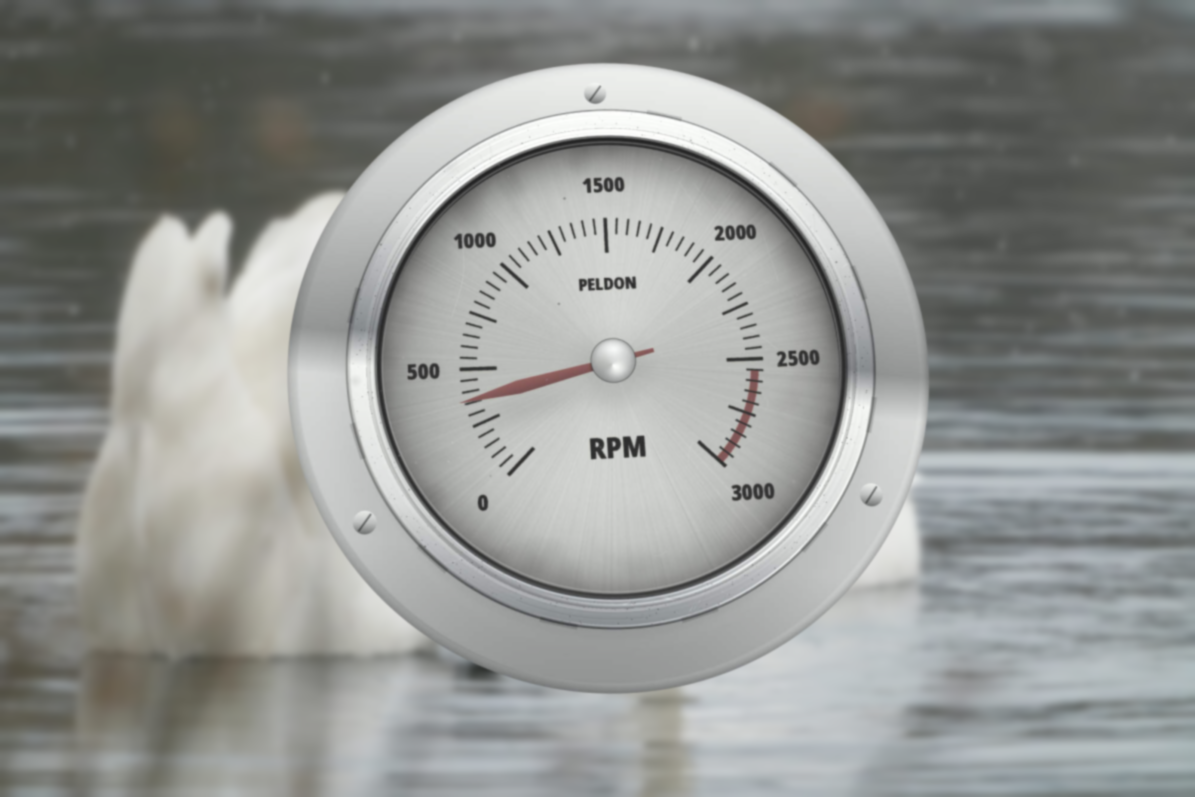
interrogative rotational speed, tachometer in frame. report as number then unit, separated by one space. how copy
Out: 350 rpm
